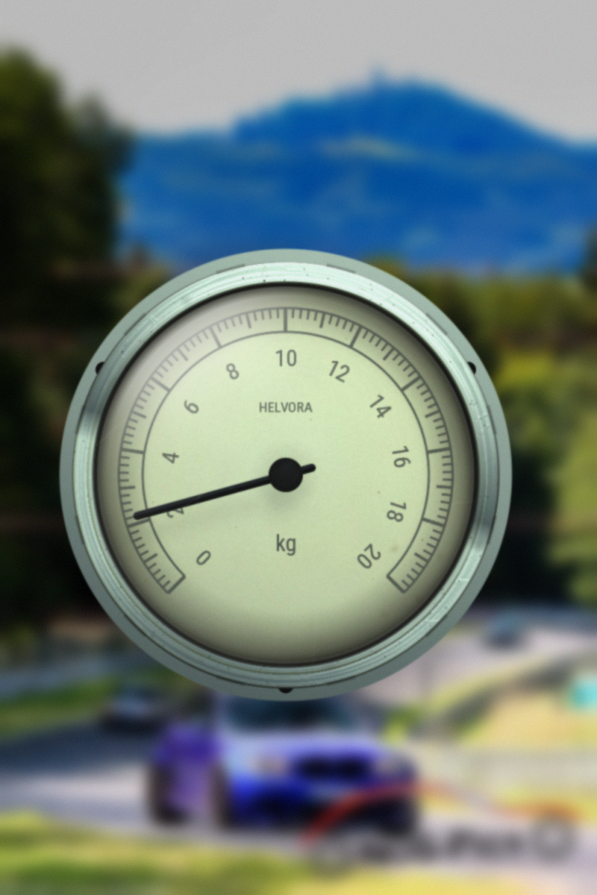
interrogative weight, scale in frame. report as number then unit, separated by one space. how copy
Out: 2.2 kg
